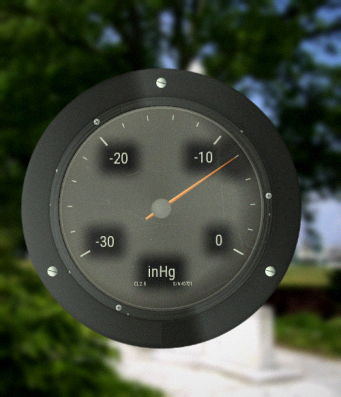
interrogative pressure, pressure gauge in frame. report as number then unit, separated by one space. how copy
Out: -8 inHg
